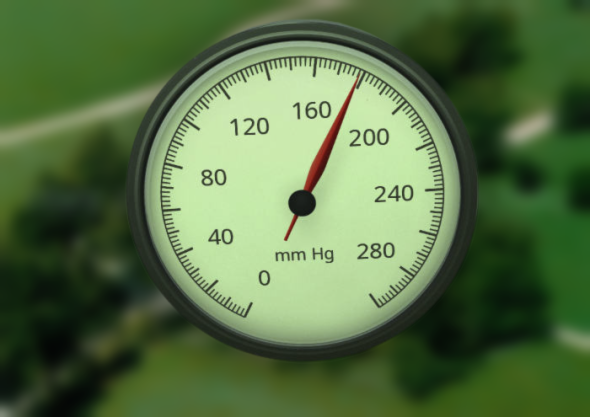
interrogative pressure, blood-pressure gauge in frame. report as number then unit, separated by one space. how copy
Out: 178 mmHg
